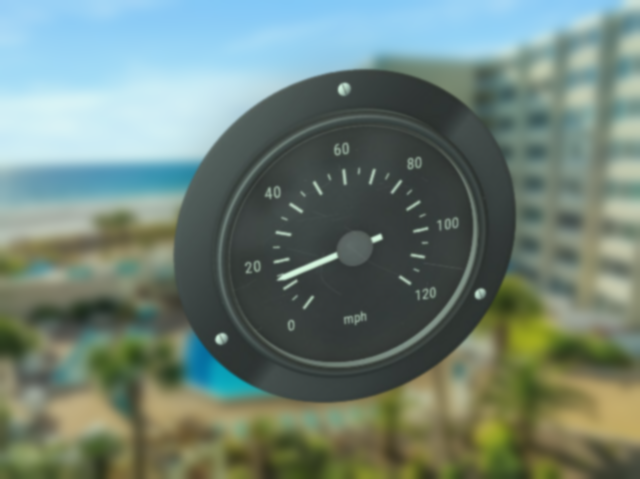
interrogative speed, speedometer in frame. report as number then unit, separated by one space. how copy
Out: 15 mph
